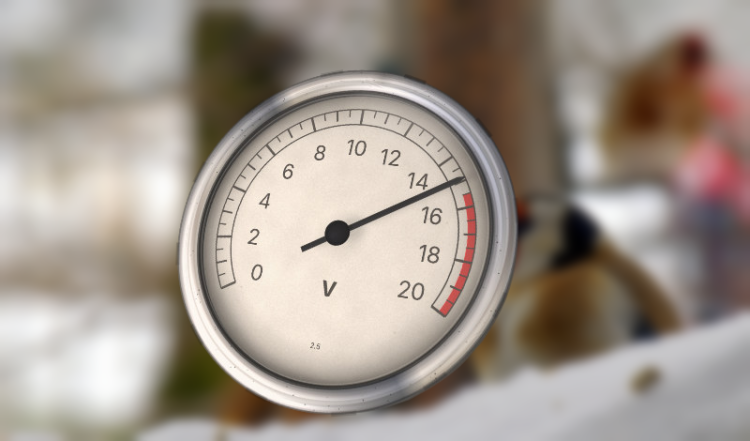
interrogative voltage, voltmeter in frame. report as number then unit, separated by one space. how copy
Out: 15 V
